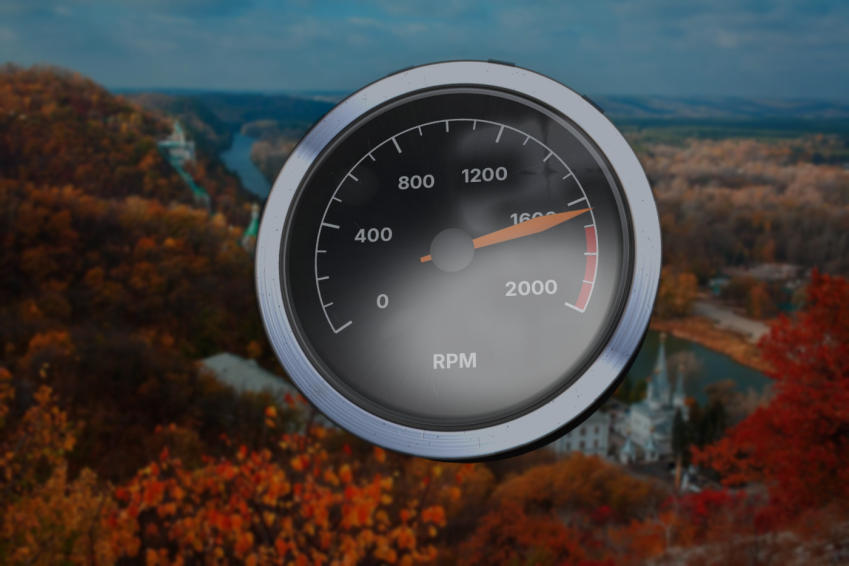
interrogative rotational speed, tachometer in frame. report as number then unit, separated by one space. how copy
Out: 1650 rpm
